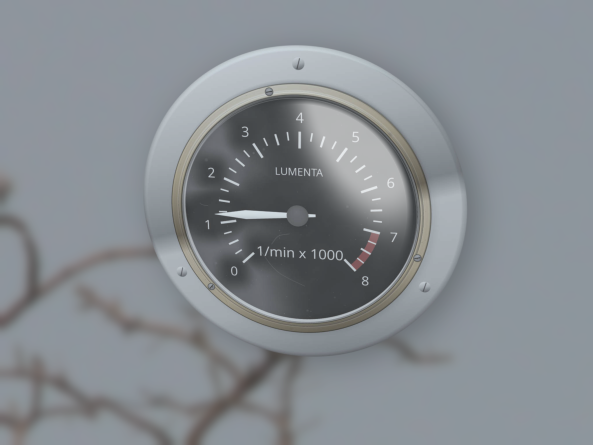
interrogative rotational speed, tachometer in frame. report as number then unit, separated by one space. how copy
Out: 1250 rpm
